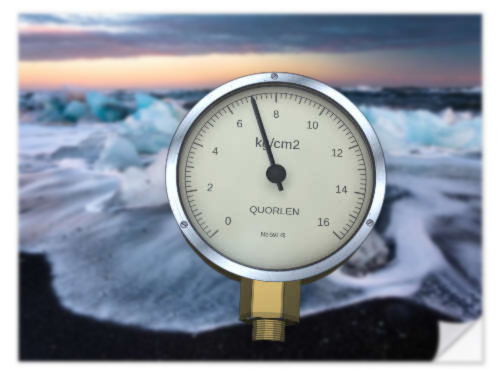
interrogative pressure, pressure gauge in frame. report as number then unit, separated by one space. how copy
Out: 7 kg/cm²
